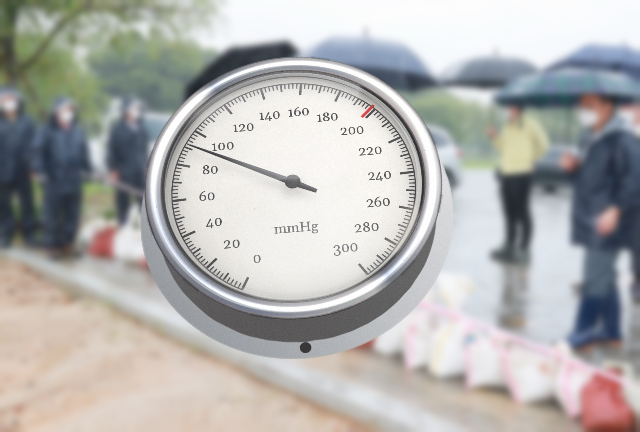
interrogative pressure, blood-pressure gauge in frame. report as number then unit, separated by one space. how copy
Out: 90 mmHg
